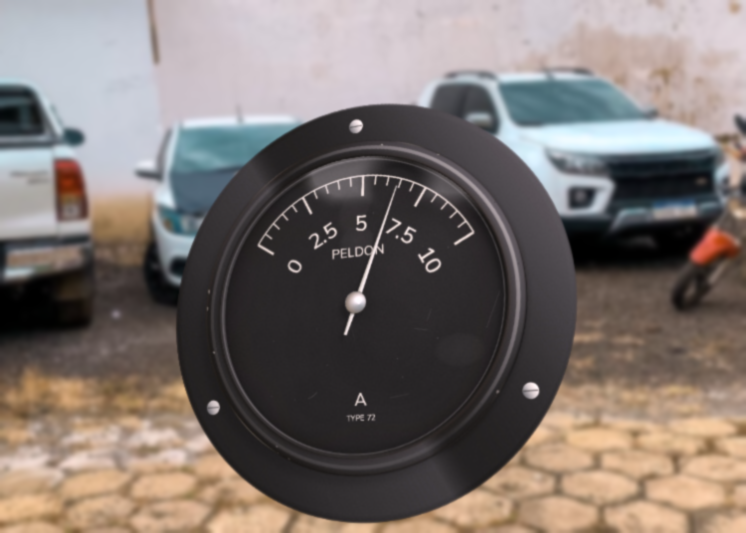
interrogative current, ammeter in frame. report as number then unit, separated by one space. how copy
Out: 6.5 A
